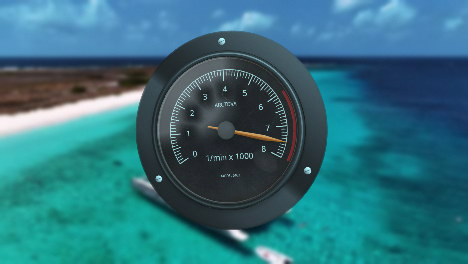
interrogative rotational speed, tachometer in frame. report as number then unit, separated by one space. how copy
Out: 7500 rpm
